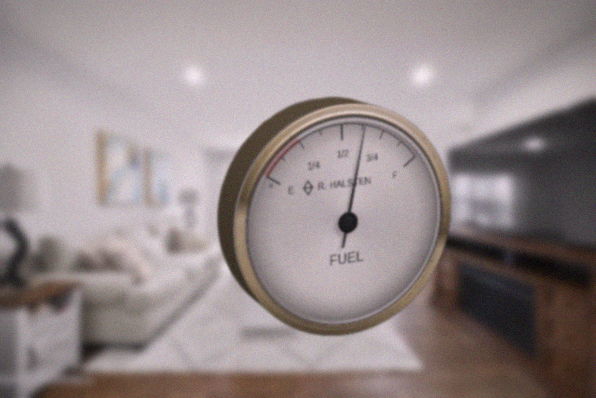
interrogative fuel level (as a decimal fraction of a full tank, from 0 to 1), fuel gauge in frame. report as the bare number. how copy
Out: 0.625
